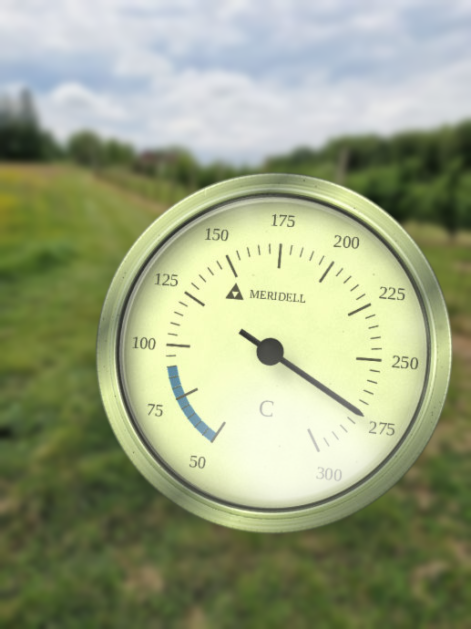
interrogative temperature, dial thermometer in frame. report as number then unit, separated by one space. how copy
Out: 275 °C
